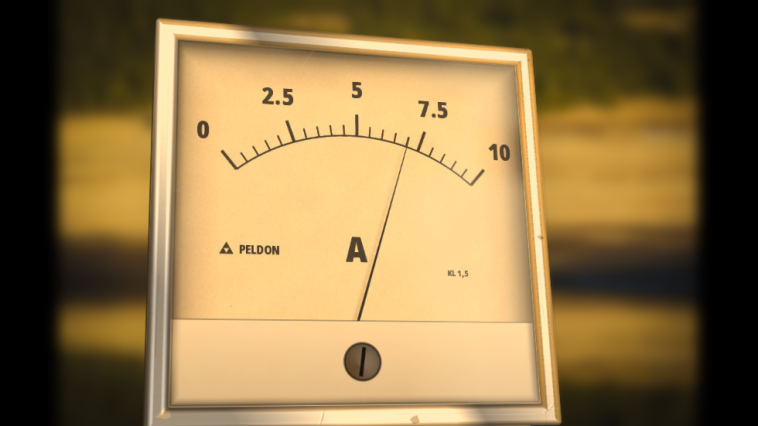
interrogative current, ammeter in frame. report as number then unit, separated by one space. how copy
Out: 7 A
